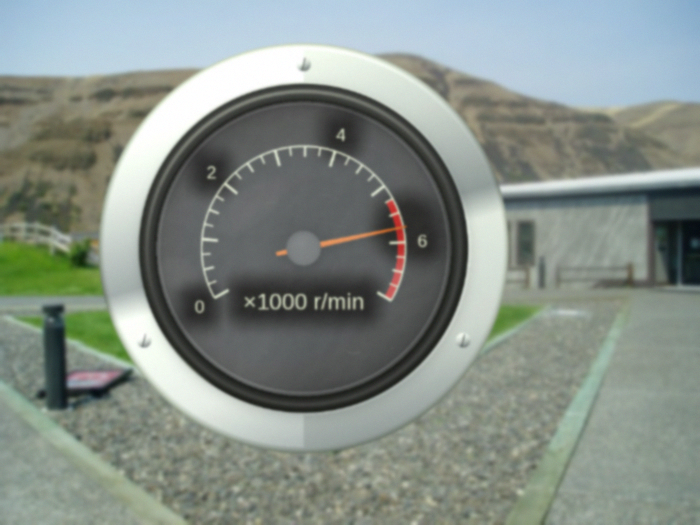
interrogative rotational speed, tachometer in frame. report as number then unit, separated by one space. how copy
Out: 5750 rpm
